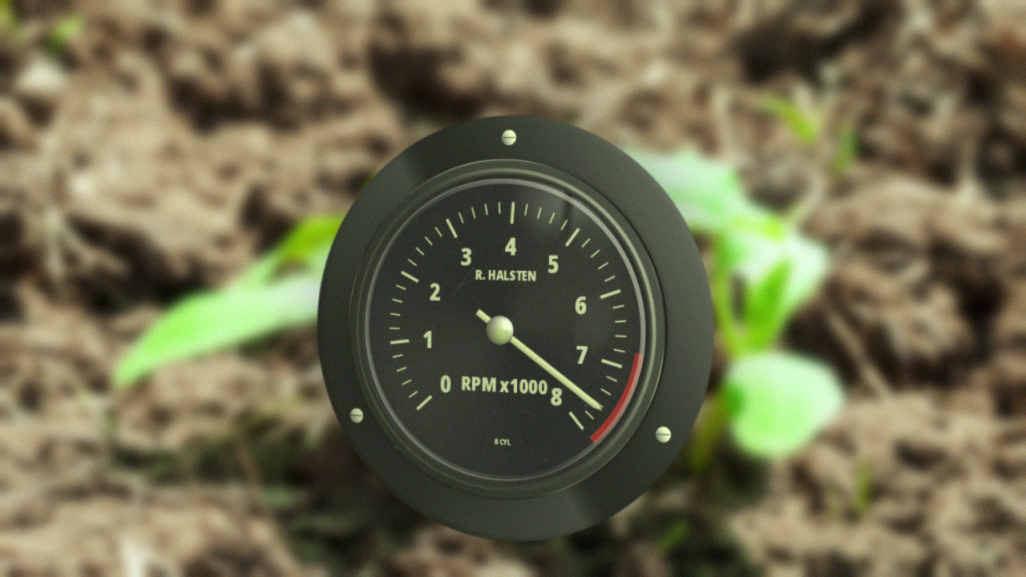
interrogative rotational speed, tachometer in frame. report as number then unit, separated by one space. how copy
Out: 7600 rpm
